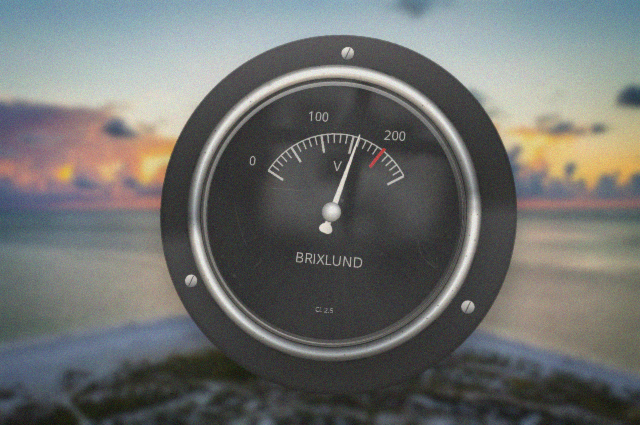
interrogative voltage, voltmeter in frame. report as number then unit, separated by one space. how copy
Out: 160 V
